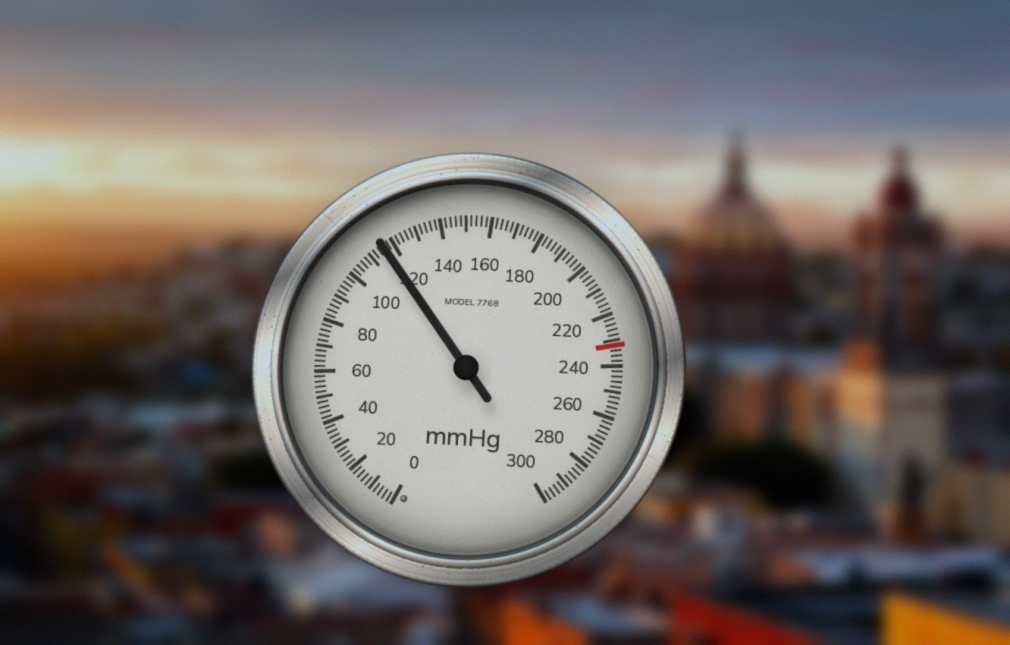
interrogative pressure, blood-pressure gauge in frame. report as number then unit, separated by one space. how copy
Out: 116 mmHg
